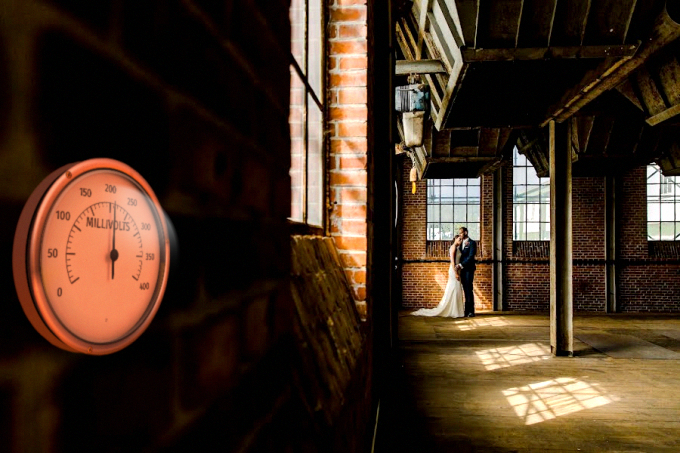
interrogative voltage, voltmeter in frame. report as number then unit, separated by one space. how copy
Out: 200 mV
